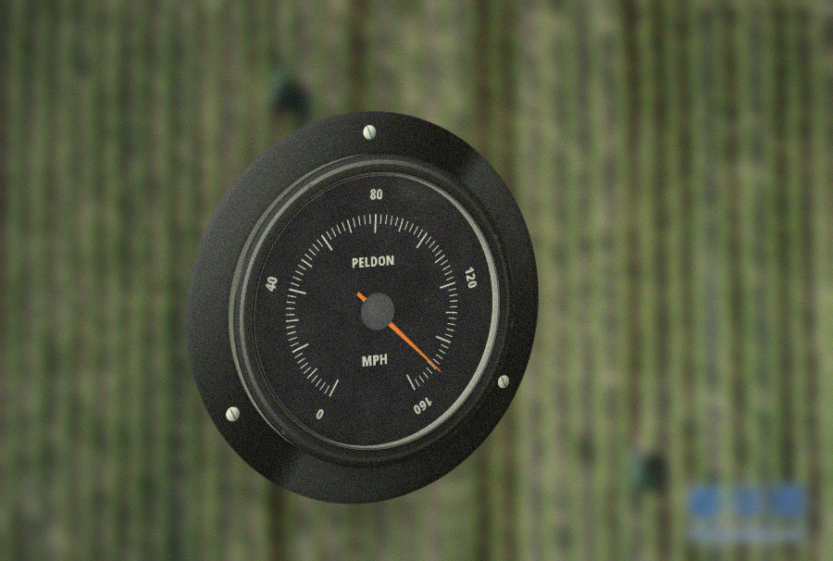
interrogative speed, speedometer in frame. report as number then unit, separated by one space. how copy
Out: 150 mph
